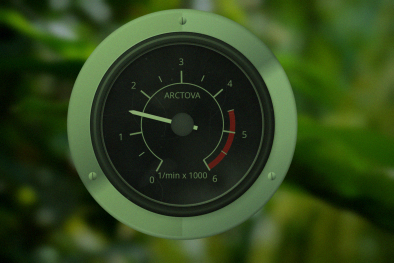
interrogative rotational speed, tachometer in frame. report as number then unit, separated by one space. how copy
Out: 1500 rpm
